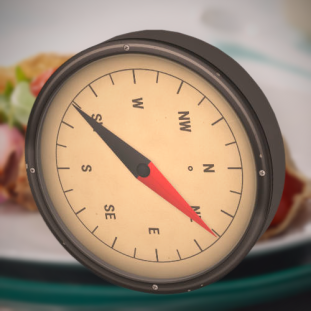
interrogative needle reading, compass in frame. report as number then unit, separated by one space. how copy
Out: 45 °
